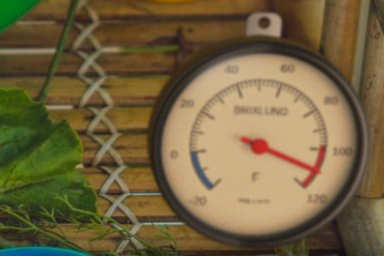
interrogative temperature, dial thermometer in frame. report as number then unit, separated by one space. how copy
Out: 110 °F
